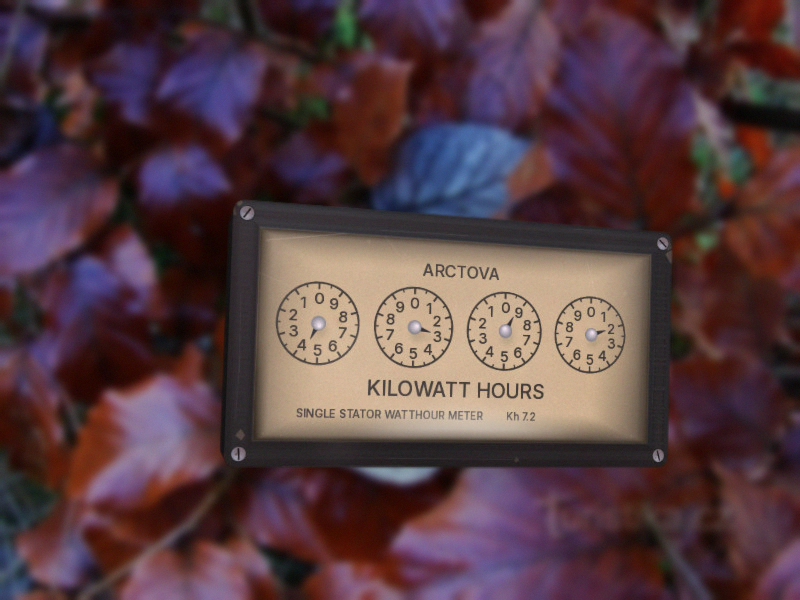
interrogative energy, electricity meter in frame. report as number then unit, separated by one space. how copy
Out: 4292 kWh
